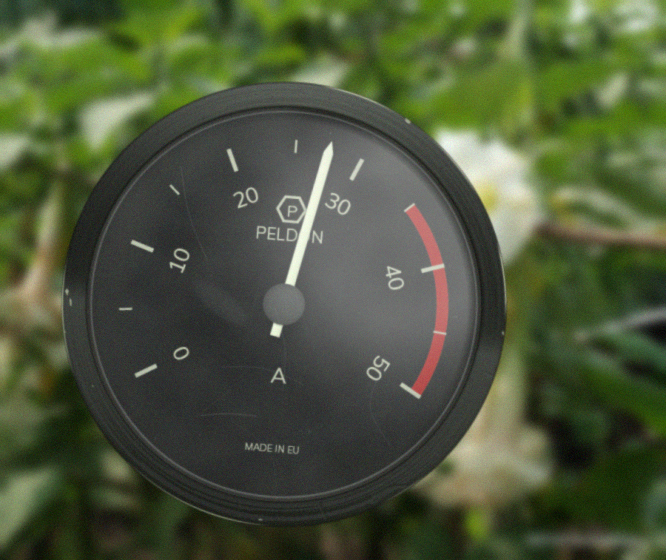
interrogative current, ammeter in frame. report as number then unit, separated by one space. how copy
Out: 27.5 A
